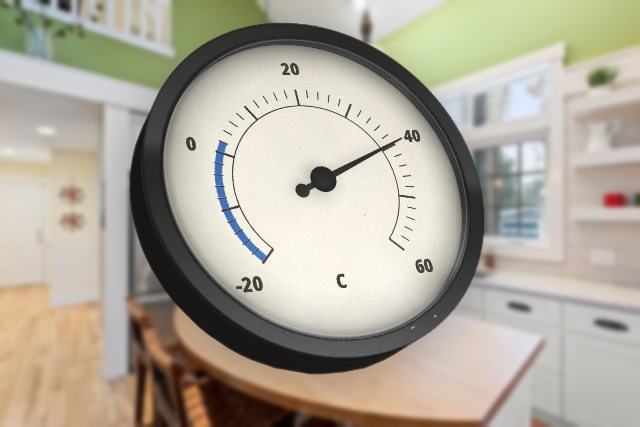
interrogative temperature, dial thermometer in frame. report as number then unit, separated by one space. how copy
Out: 40 °C
